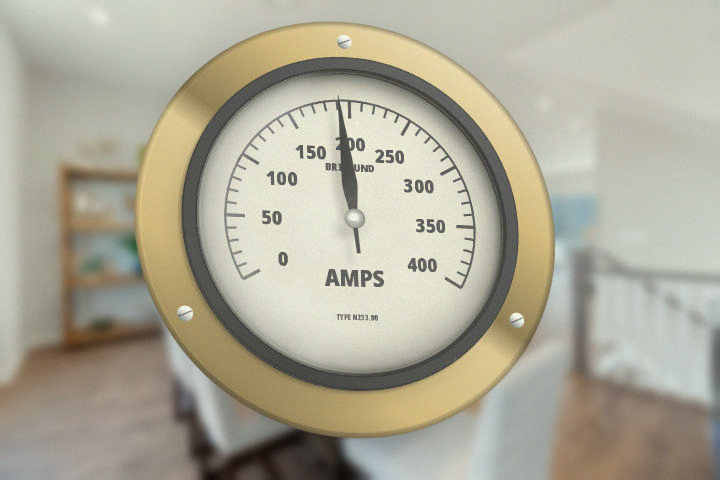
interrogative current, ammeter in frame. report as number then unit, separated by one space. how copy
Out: 190 A
